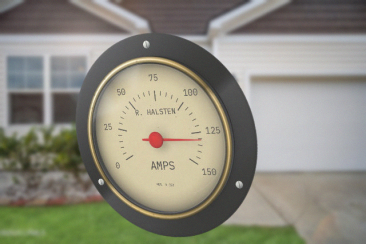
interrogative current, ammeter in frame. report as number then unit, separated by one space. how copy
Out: 130 A
